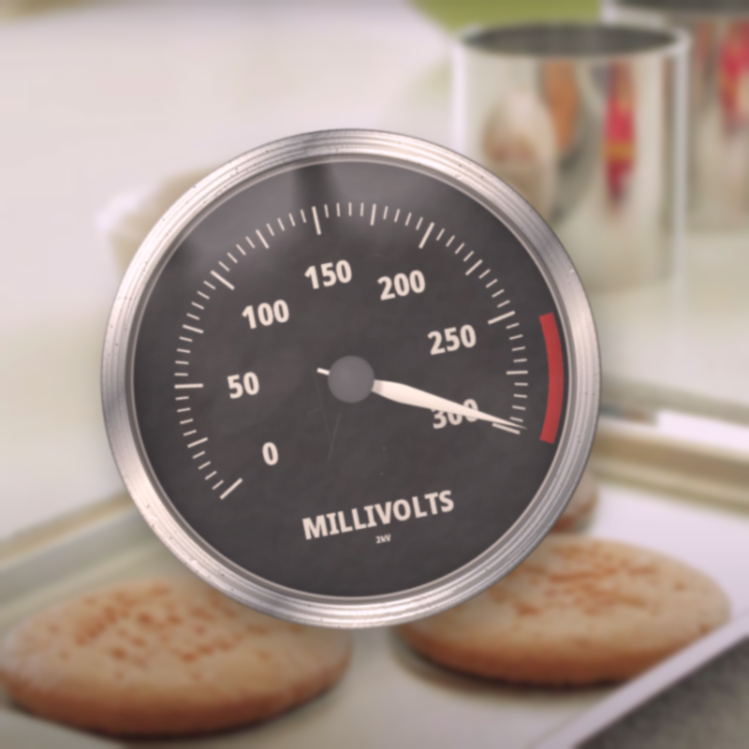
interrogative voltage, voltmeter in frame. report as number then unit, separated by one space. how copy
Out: 297.5 mV
